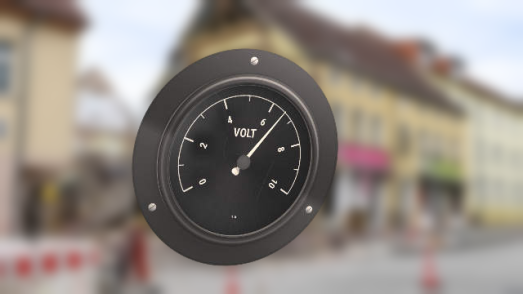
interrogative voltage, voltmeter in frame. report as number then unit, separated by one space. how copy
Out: 6.5 V
